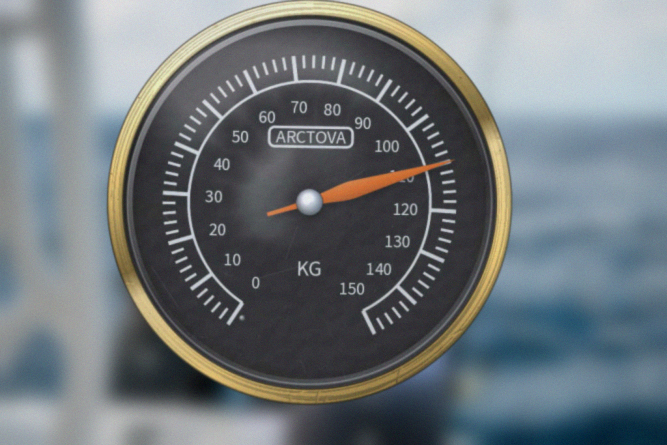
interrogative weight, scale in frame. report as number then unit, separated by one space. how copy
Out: 110 kg
